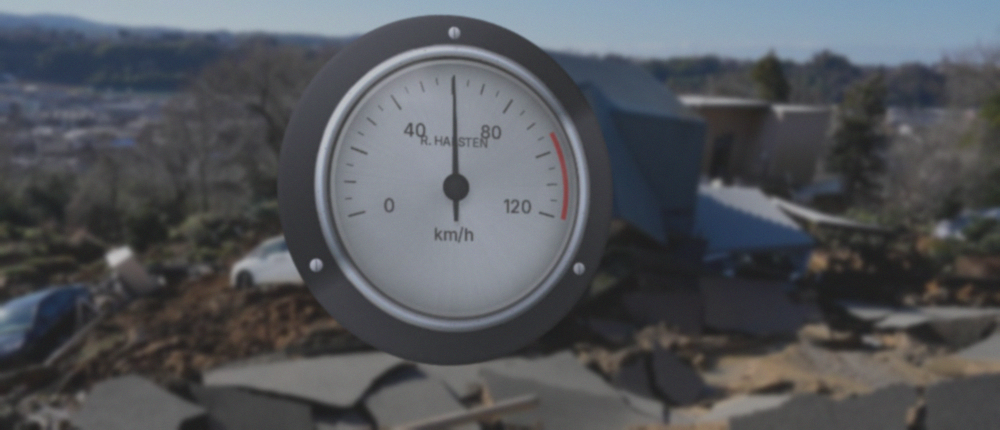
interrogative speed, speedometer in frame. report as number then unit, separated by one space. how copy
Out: 60 km/h
